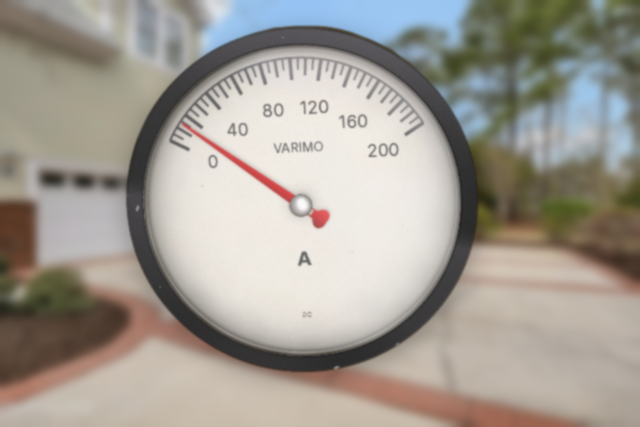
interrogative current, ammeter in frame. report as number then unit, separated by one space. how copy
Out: 15 A
